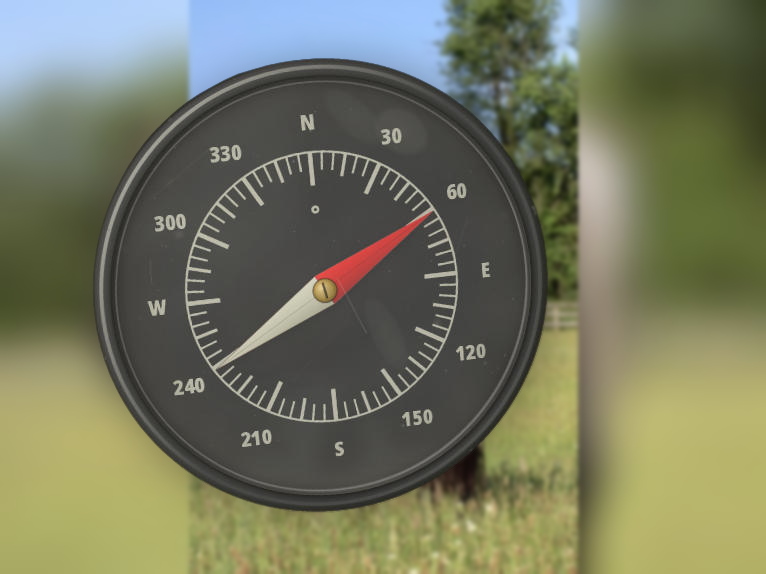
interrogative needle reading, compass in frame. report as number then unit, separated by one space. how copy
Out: 60 °
